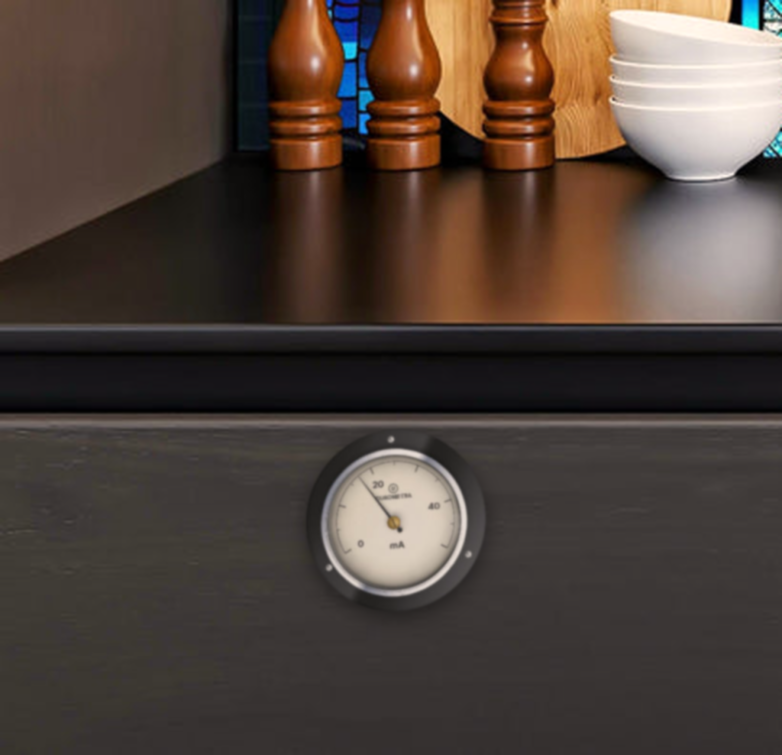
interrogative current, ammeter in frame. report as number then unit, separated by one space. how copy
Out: 17.5 mA
